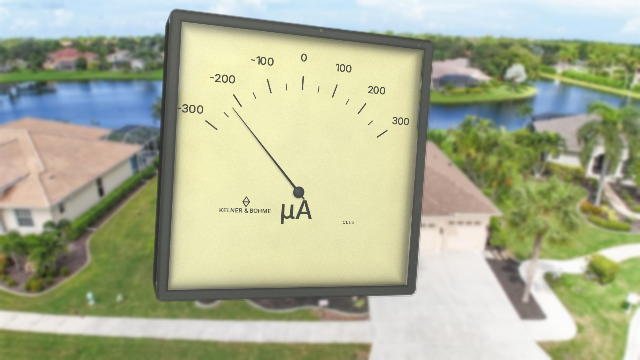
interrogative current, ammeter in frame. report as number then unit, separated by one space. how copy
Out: -225 µA
